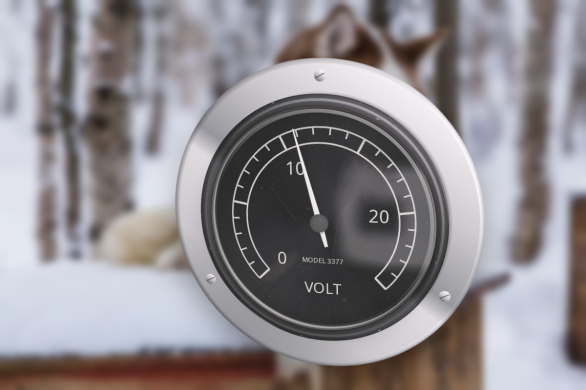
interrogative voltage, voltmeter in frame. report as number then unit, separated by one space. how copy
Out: 11 V
